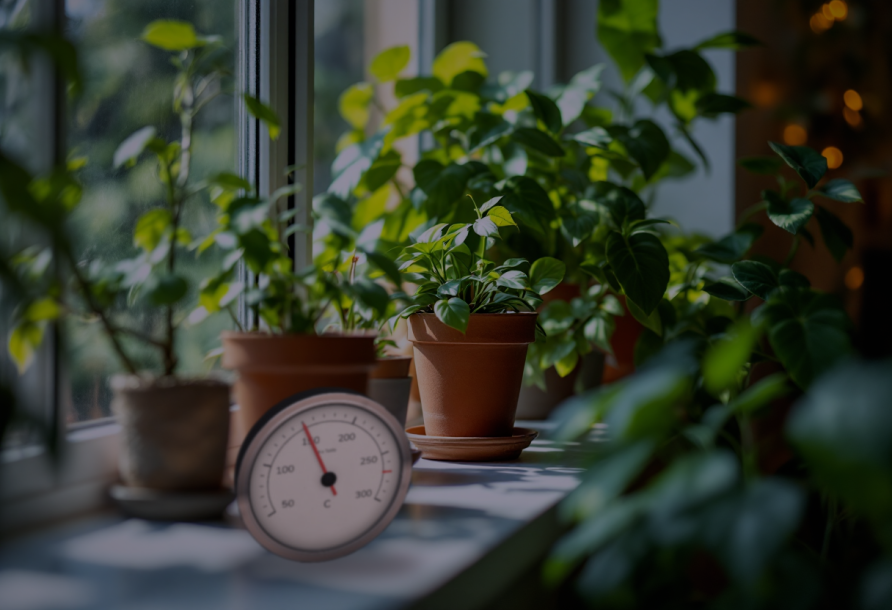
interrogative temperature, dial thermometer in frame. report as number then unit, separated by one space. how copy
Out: 150 °C
